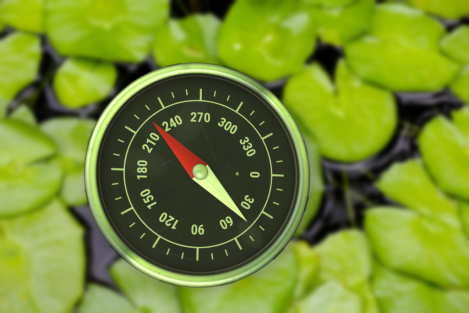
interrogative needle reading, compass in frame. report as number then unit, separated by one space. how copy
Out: 225 °
